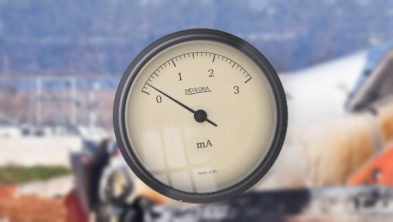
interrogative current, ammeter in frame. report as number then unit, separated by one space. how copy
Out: 0.2 mA
